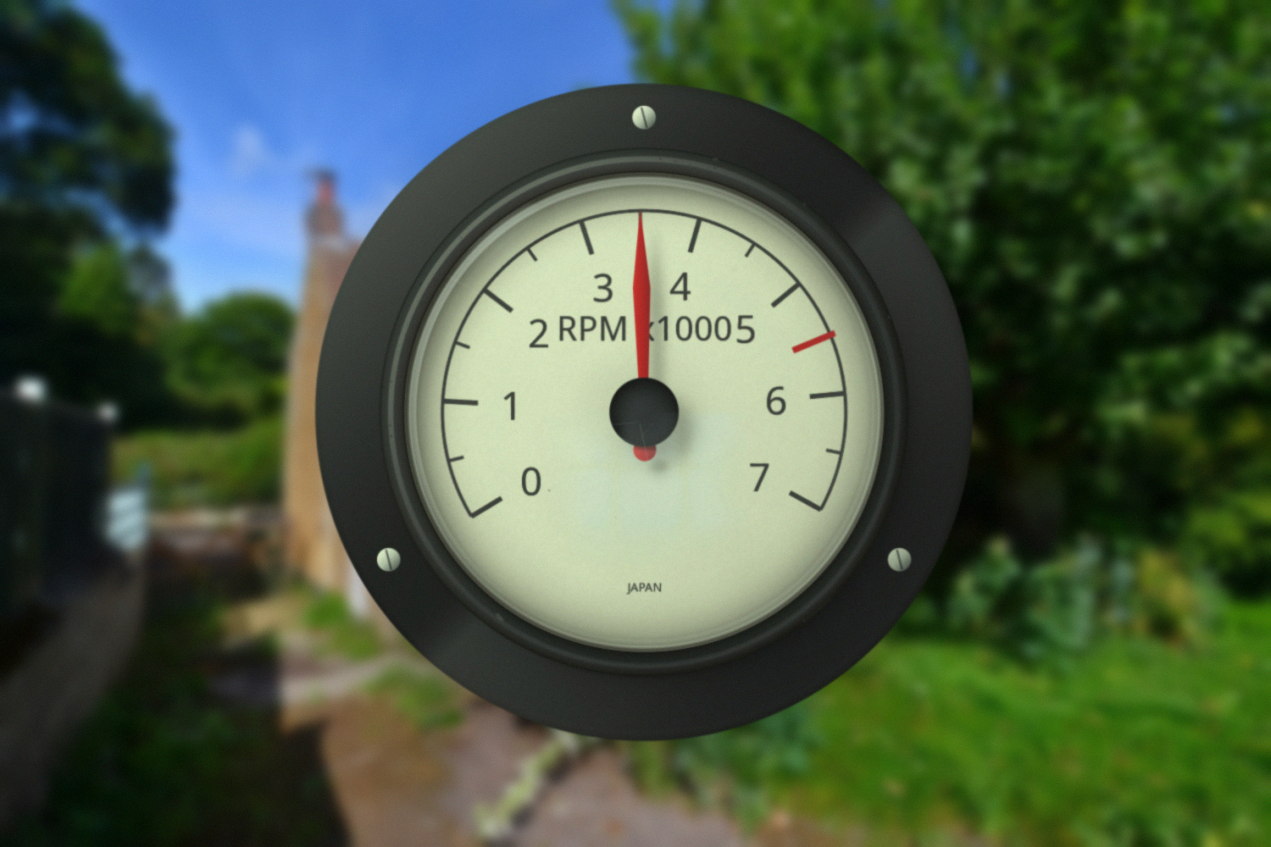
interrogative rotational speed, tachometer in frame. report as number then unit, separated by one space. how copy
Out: 3500 rpm
